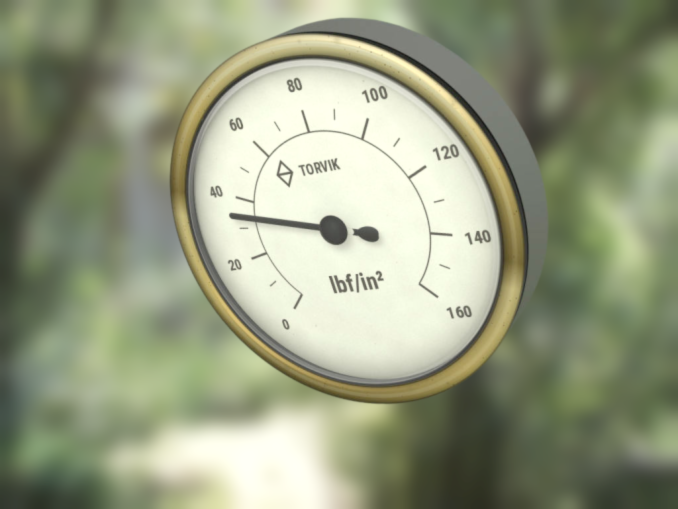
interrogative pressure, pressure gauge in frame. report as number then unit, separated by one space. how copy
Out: 35 psi
